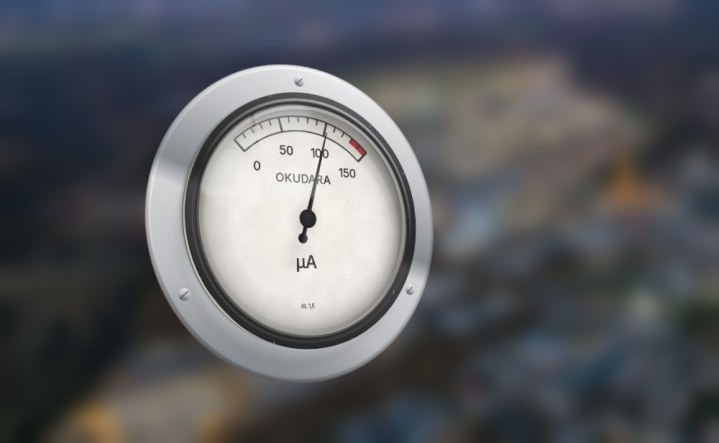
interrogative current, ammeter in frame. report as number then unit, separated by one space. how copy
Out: 100 µA
